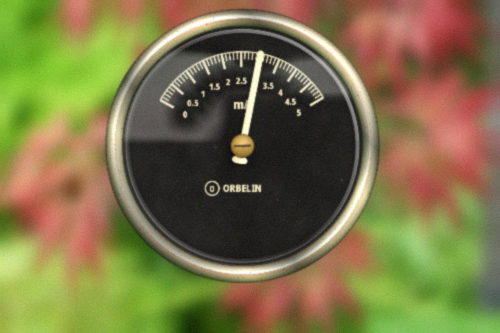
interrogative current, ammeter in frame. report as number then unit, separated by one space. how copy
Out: 3 mA
